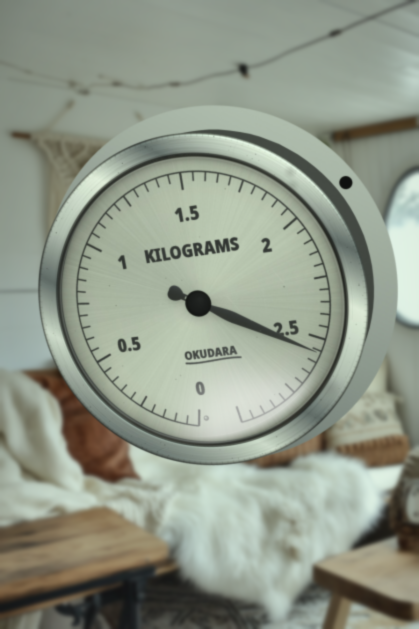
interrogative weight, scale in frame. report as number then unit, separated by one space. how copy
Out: 2.55 kg
